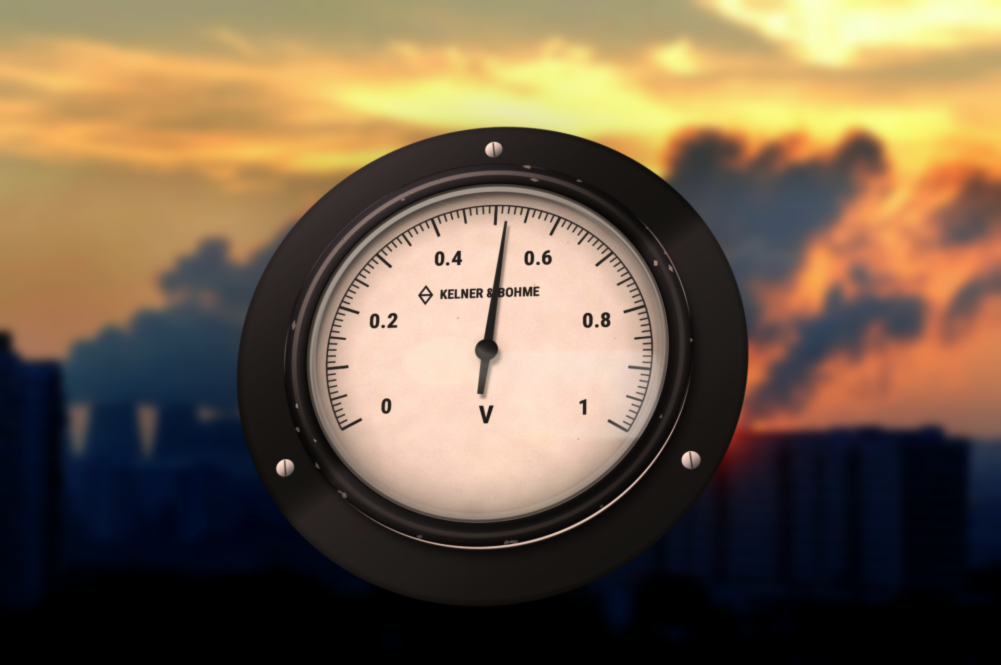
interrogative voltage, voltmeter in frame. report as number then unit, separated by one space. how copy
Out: 0.52 V
